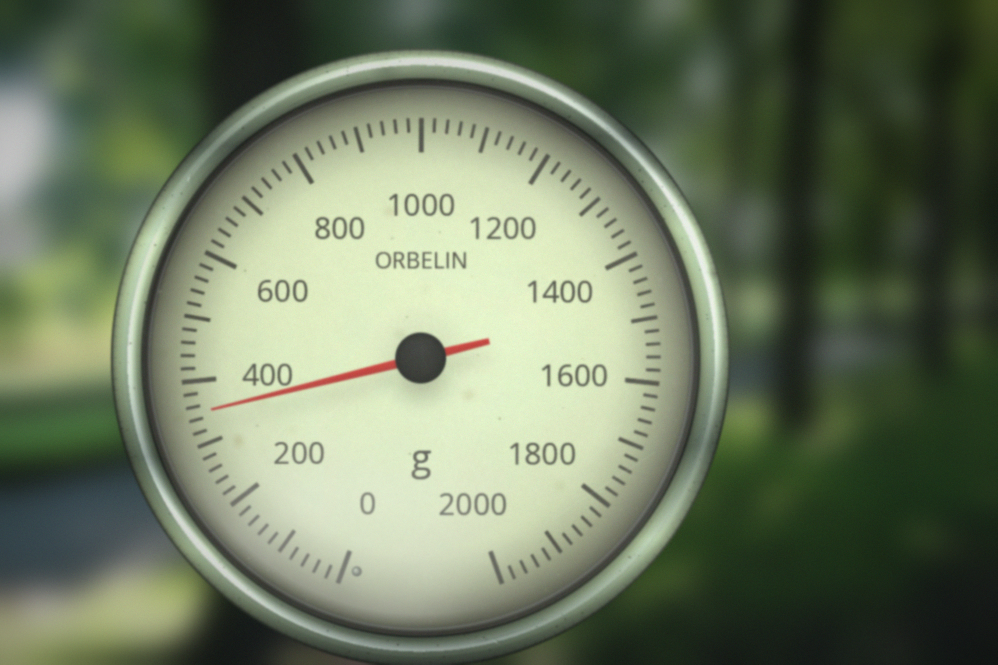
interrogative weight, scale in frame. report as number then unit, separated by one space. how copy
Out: 350 g
